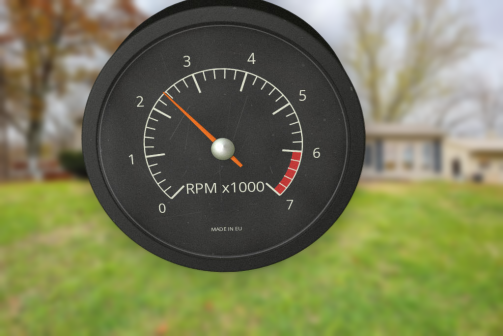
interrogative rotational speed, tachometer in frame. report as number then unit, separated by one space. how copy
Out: 2400 rpm
